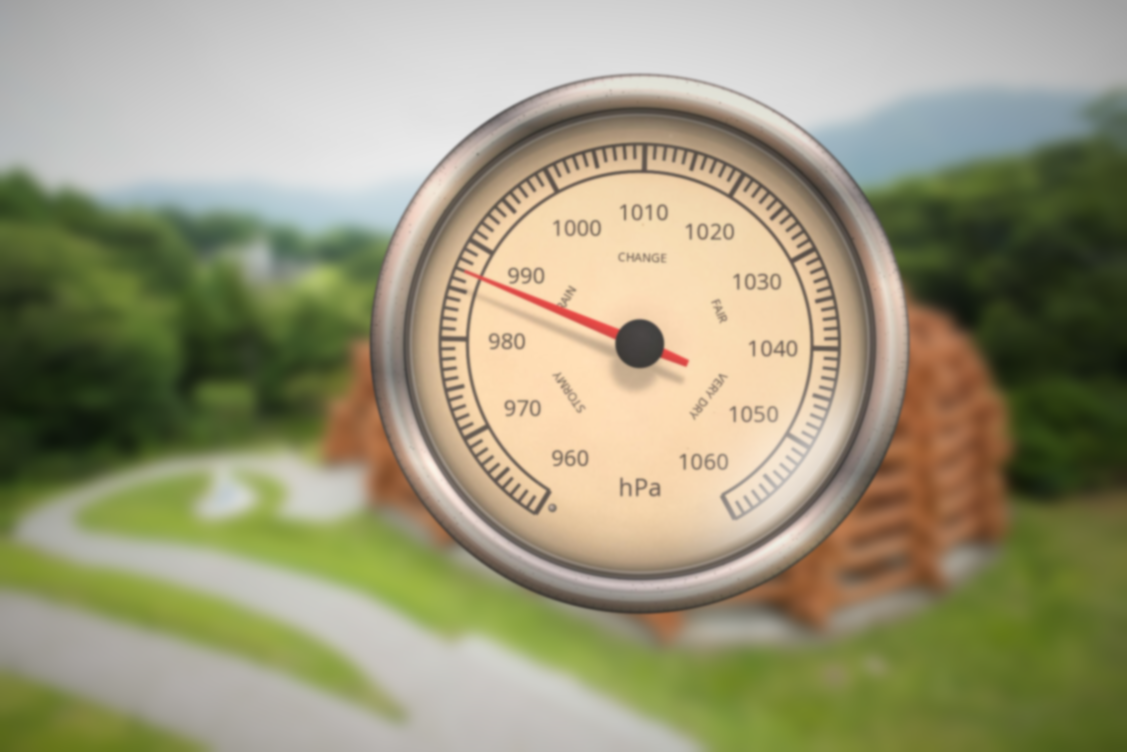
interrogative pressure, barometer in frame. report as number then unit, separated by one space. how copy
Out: 987 hPa
